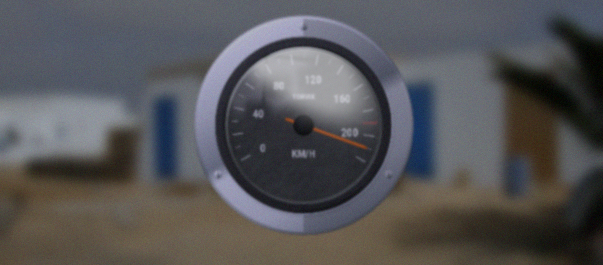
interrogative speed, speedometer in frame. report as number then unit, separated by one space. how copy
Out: 210 km/h
